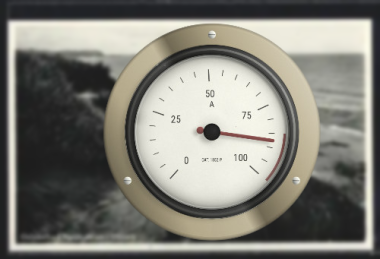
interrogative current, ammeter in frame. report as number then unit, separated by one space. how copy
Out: 87.5 A
